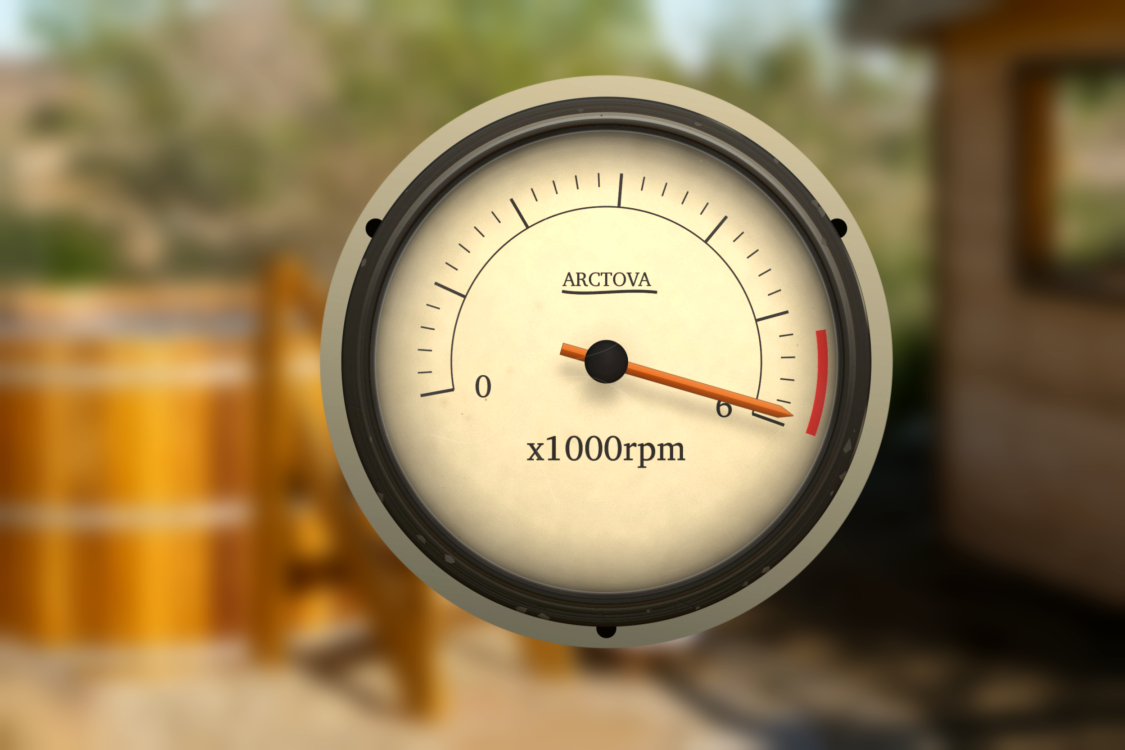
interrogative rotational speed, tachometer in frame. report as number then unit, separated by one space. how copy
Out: 5900 rpm
